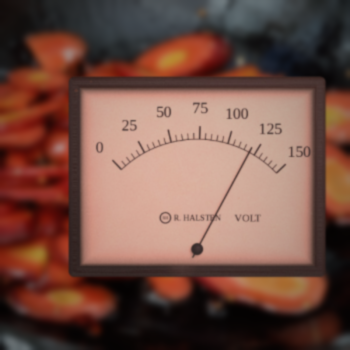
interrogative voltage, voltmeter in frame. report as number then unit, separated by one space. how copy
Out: 120 V
